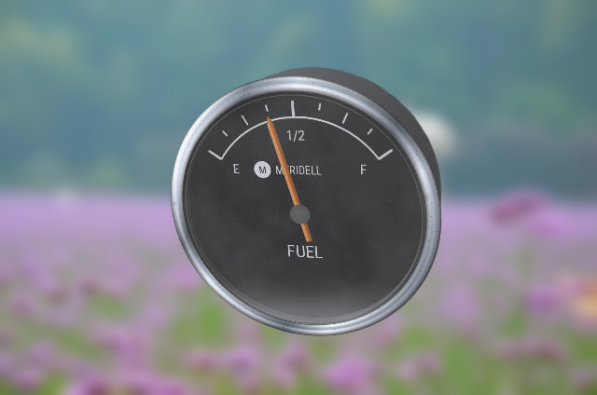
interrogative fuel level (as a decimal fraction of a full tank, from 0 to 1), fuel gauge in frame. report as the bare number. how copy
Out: 0.375
